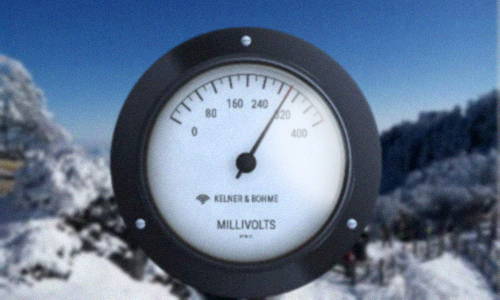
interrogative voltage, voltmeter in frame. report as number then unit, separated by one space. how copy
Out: 300 mV
